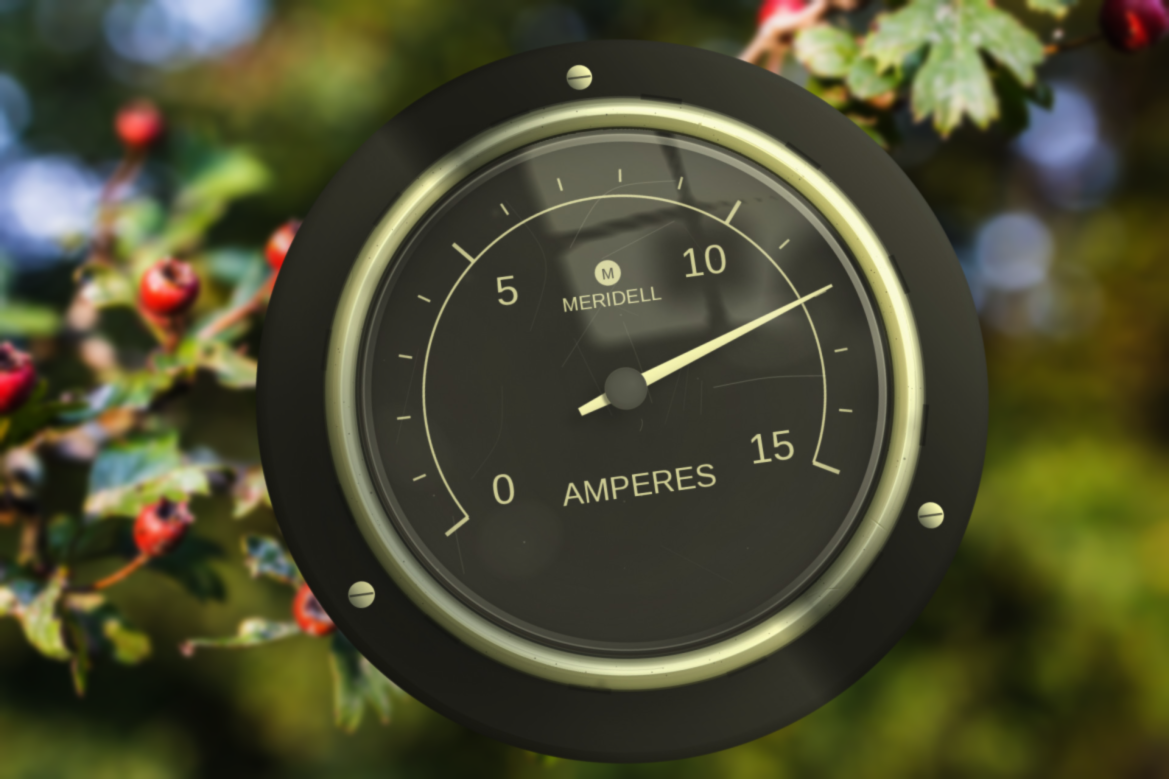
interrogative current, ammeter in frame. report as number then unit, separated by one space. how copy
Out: 12 A
